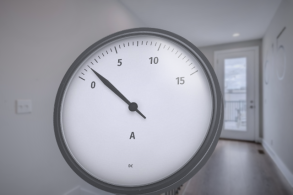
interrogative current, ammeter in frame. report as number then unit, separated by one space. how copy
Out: 1.5 A
